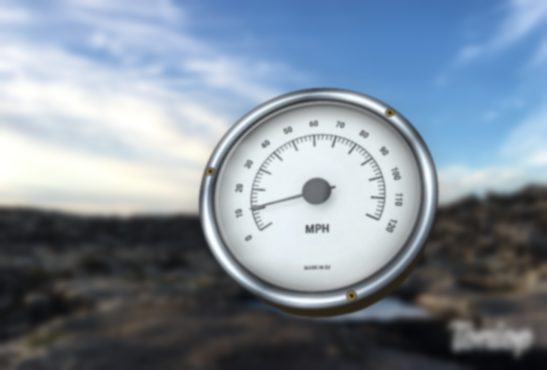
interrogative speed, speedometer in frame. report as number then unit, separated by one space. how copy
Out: 10 mph
